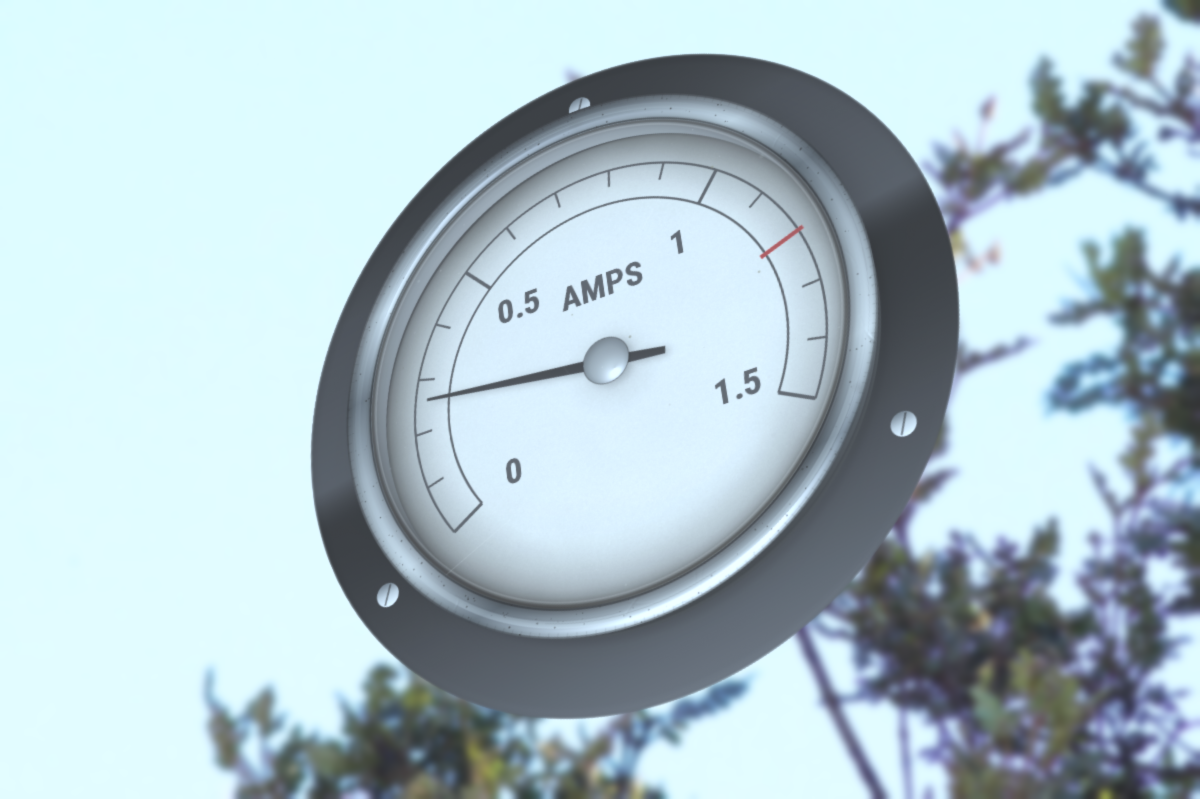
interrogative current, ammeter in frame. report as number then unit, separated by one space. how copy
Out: 0.25 A
